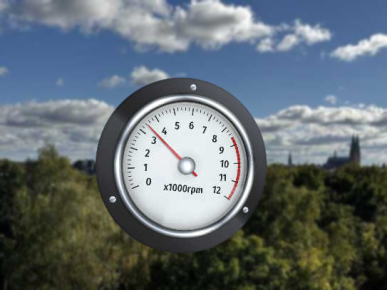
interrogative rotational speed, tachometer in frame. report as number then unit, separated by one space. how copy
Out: 3400 rpm
